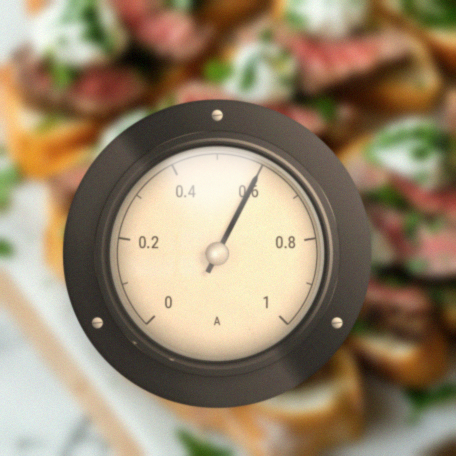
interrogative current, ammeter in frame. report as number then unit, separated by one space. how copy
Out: 0.6 A
